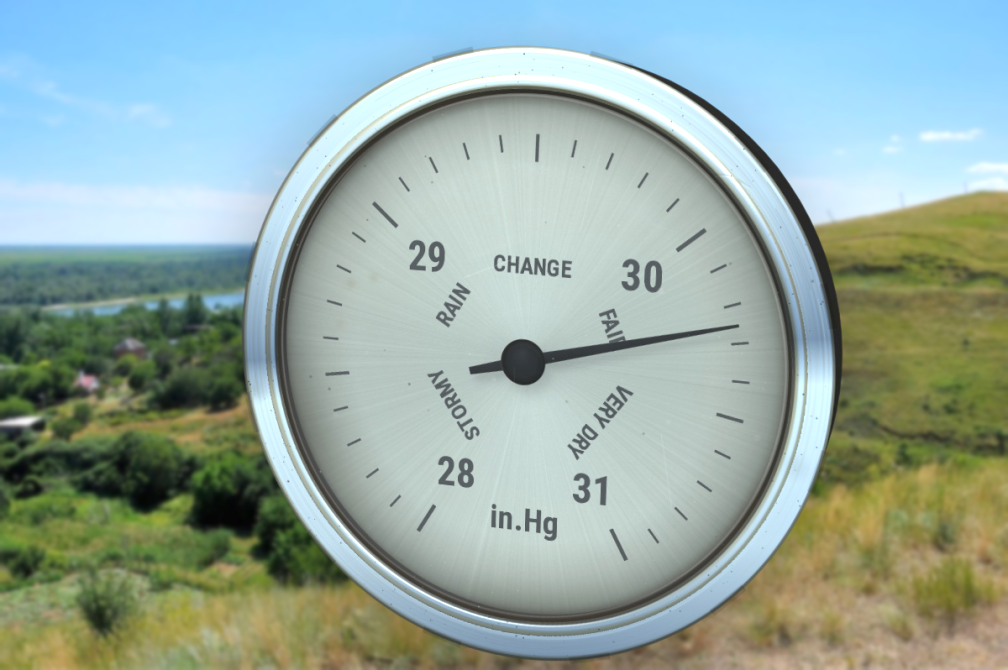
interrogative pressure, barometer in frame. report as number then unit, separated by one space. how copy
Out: 30.25 inHg
